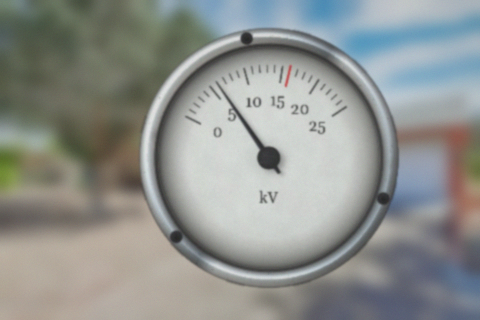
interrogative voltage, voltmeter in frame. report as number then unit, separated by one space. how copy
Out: 6 kV
